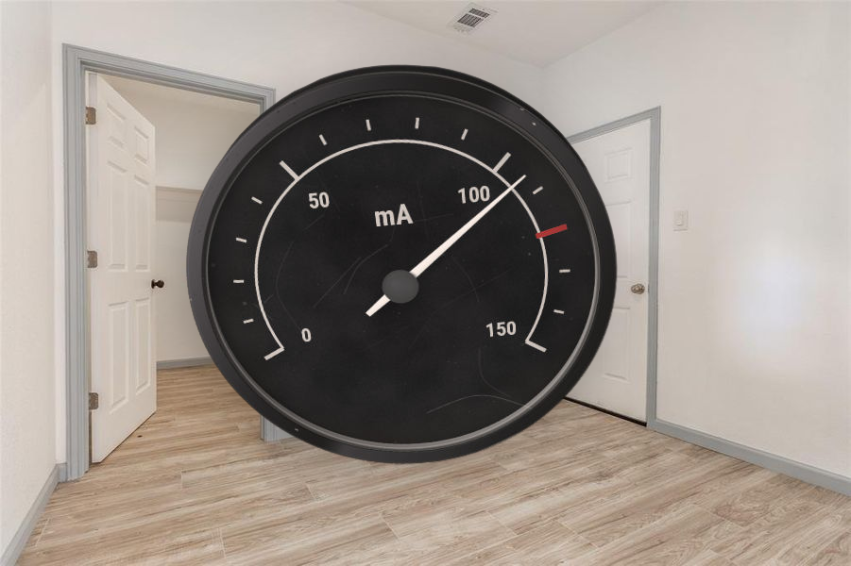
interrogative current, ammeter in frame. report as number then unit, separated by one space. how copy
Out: 105 mA
